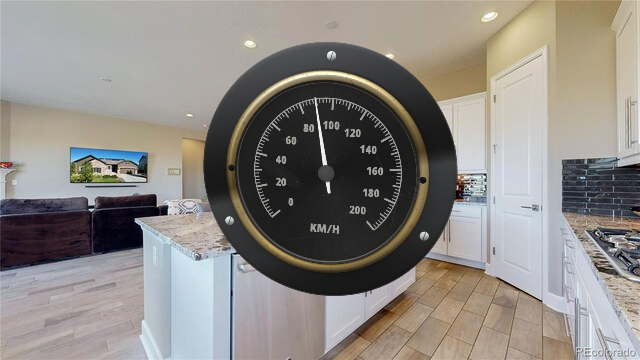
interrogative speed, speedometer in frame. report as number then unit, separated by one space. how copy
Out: 90 km/h
